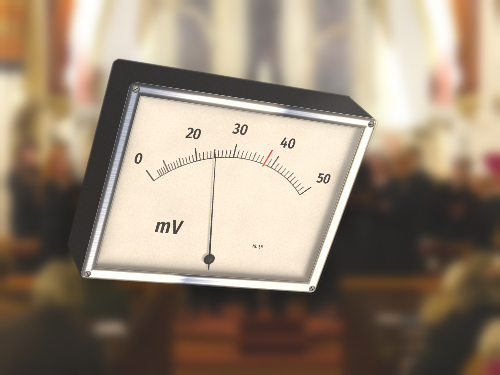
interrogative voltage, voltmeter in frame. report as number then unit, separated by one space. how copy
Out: 25 mV
